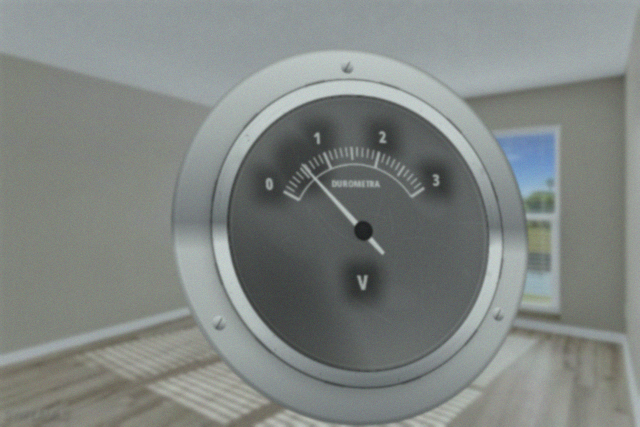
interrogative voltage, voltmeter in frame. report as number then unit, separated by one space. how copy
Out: 0.5 V
